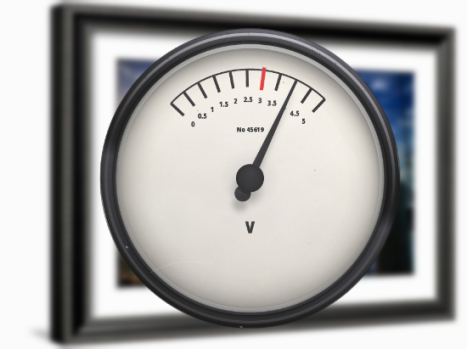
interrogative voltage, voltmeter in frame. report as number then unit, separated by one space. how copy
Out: 4 V
